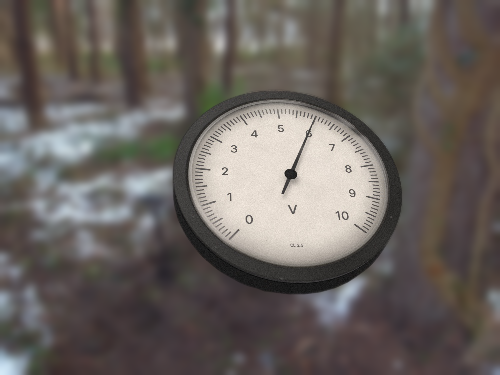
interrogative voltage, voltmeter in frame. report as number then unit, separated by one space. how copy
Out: 6 V
